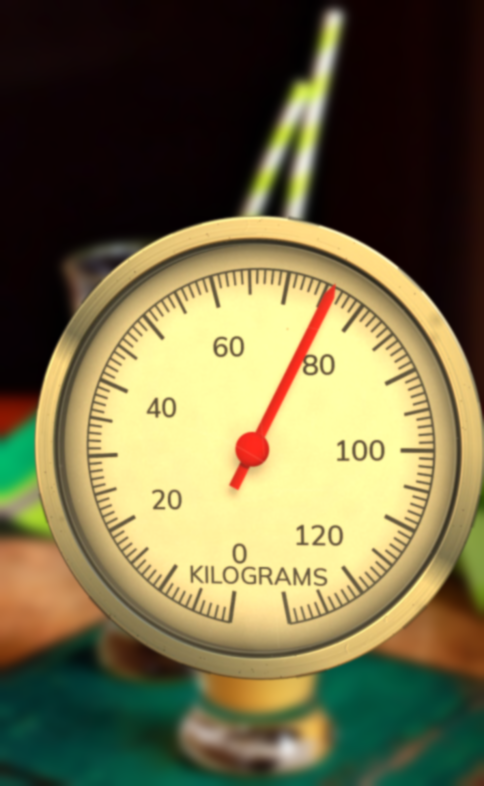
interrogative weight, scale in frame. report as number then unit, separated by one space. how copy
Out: 76 kg
